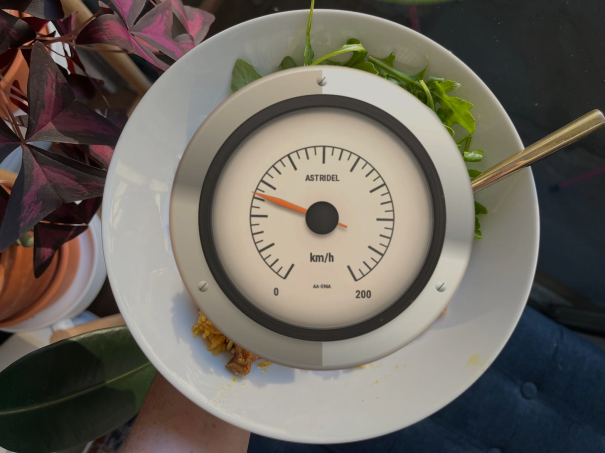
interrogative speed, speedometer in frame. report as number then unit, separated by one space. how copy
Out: 52.5 km/h
